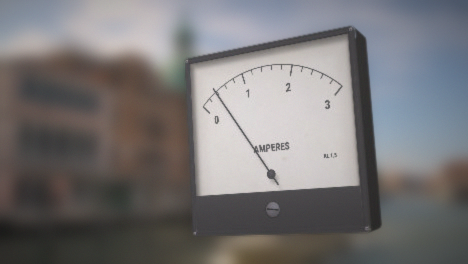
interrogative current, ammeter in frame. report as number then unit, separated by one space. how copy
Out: 0.4 A
